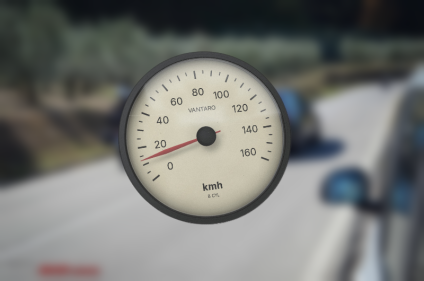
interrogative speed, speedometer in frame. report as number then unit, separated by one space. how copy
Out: 12.5 km/h
